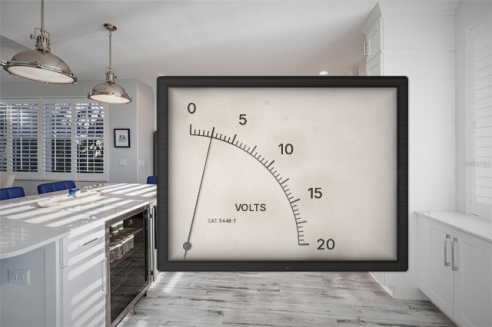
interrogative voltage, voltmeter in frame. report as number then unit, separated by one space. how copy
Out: 2.5 V
